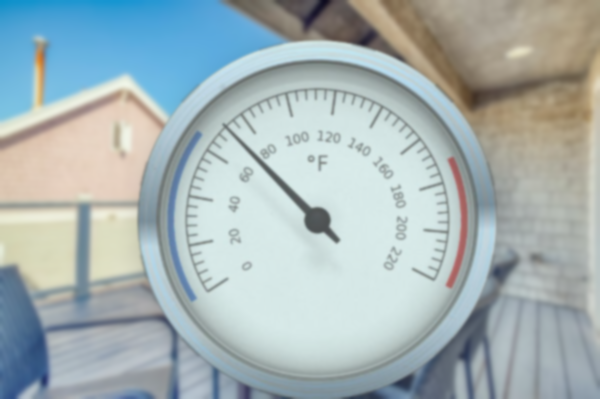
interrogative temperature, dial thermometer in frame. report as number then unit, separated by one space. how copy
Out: 72 °F
